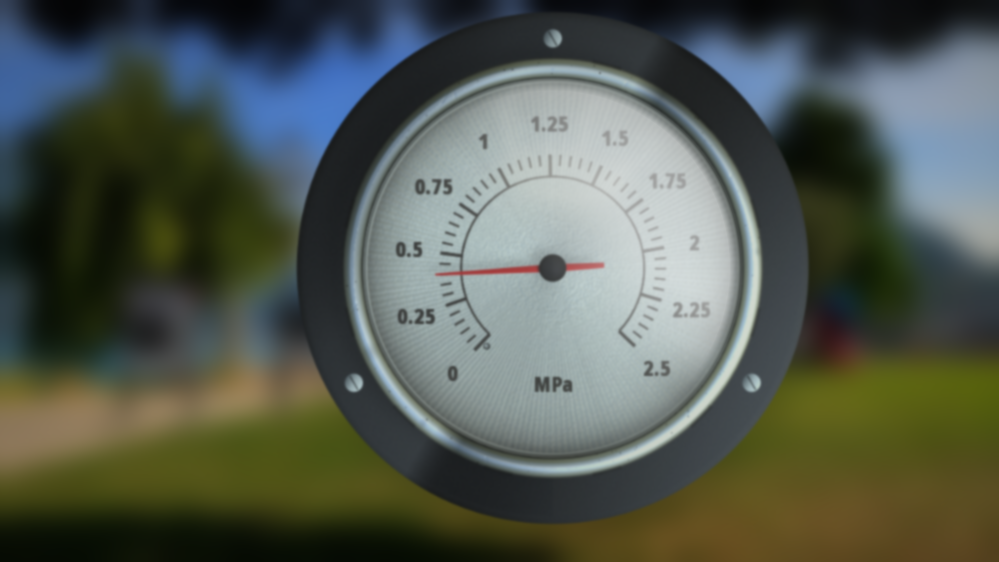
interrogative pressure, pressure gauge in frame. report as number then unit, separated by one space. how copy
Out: 0.4 MPa
